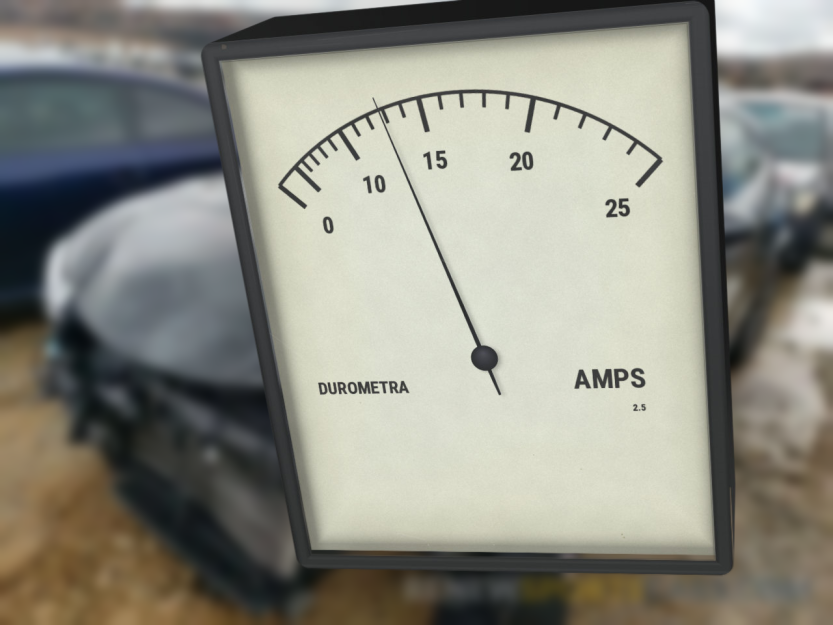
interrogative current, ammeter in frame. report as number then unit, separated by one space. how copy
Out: 13 A
